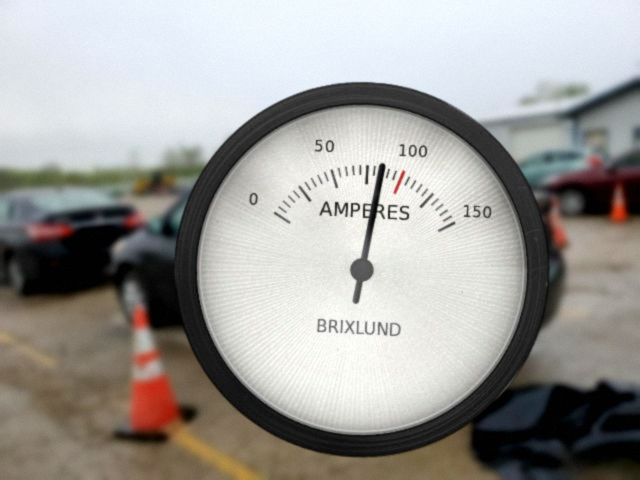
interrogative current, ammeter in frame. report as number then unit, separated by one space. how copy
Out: 85 A
